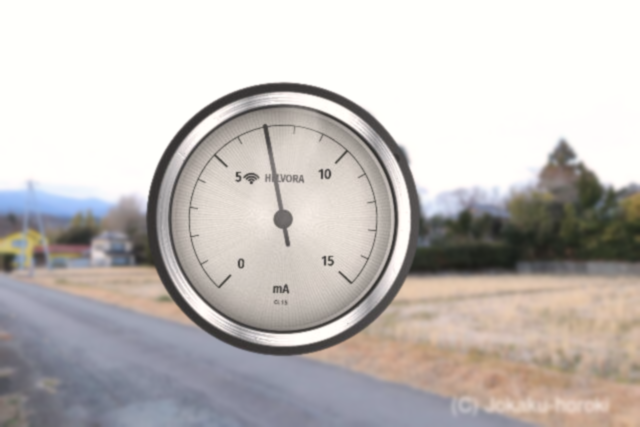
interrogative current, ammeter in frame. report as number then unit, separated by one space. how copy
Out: 7 mA
